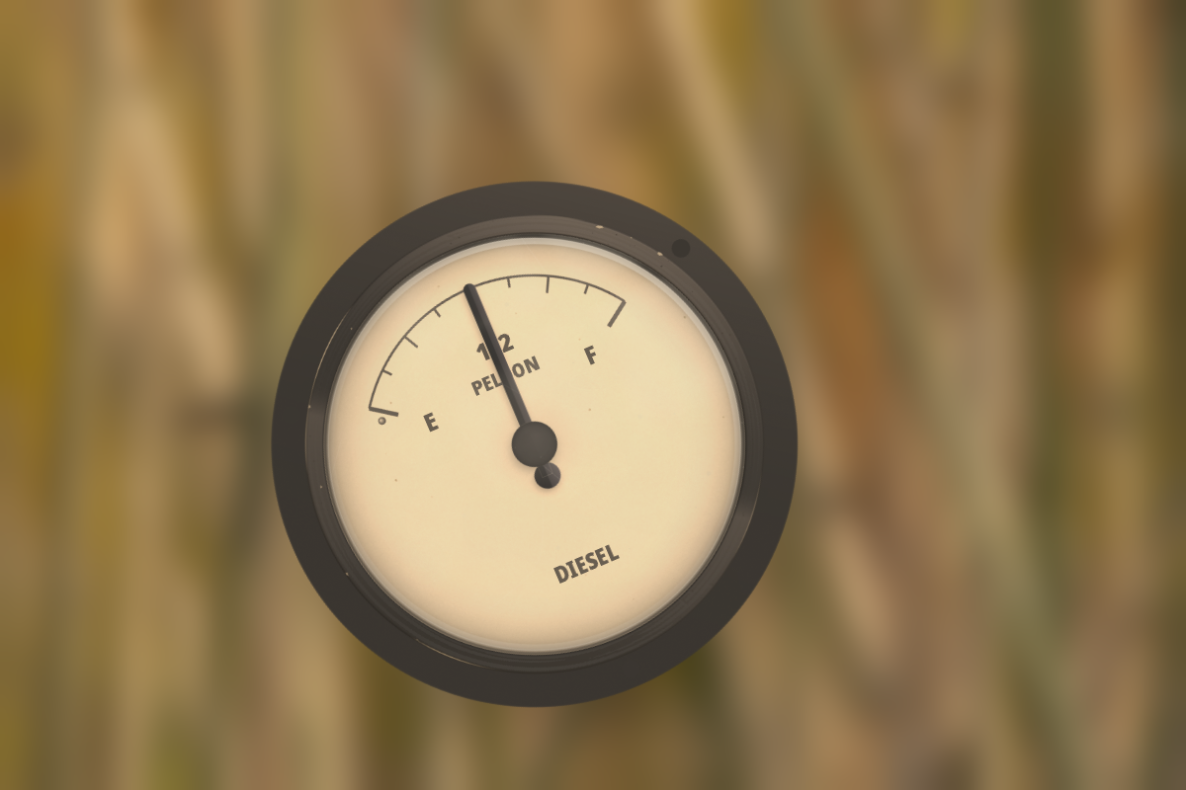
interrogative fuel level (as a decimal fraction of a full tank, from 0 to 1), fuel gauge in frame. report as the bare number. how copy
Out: 0.5
